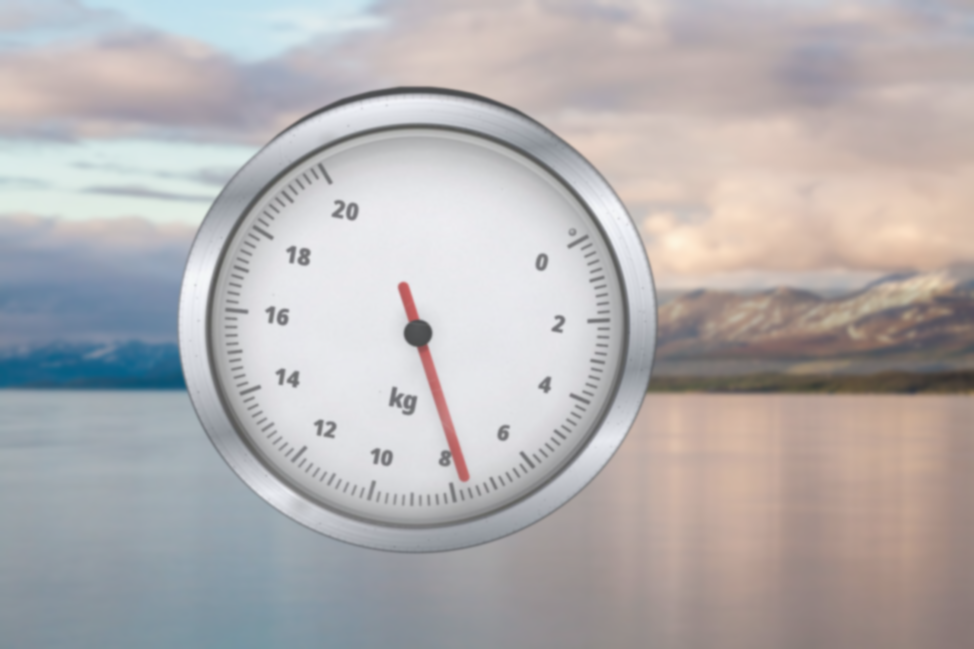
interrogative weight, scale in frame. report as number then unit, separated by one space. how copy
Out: 7.6 kg
